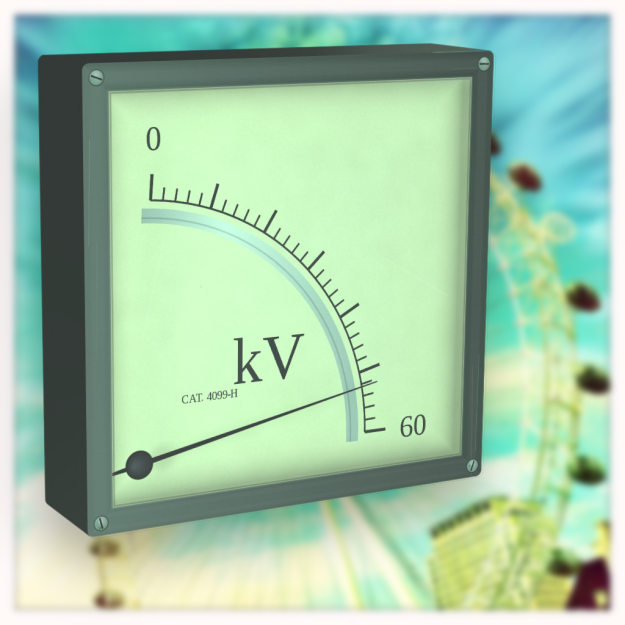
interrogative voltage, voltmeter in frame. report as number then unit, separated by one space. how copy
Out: 52 kV
